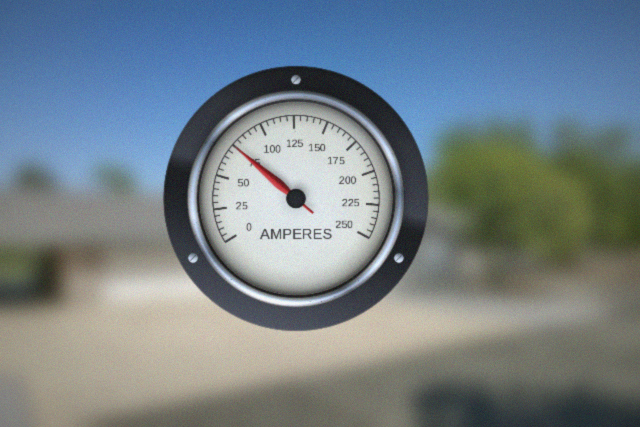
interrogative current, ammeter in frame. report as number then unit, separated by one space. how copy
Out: 75 A
